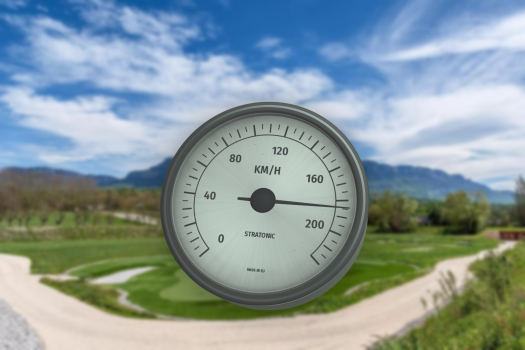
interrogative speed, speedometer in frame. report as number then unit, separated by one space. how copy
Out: 185 km/h
